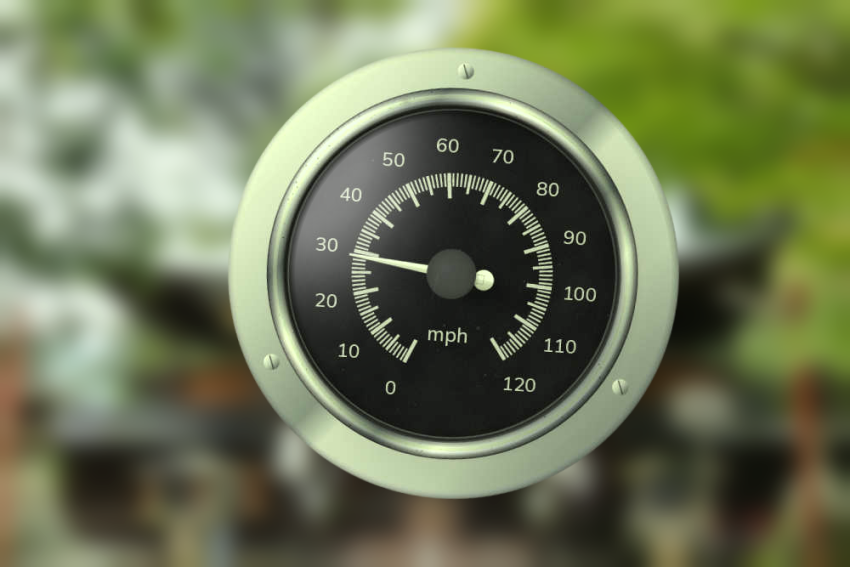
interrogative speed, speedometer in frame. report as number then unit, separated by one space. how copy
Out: 29 mph
